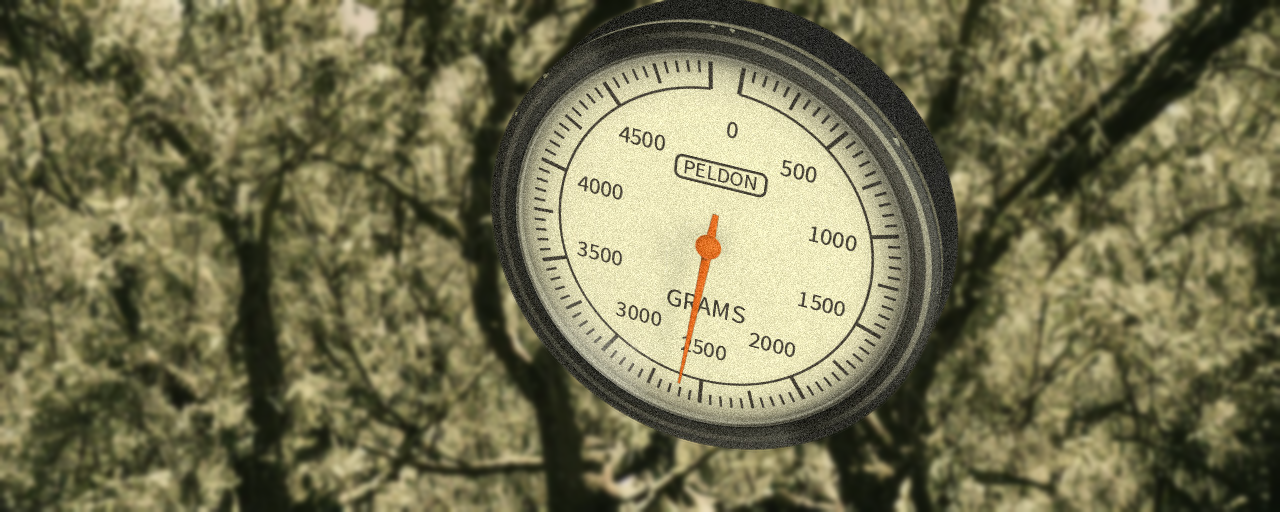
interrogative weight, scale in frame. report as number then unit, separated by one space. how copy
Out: 2600 g
